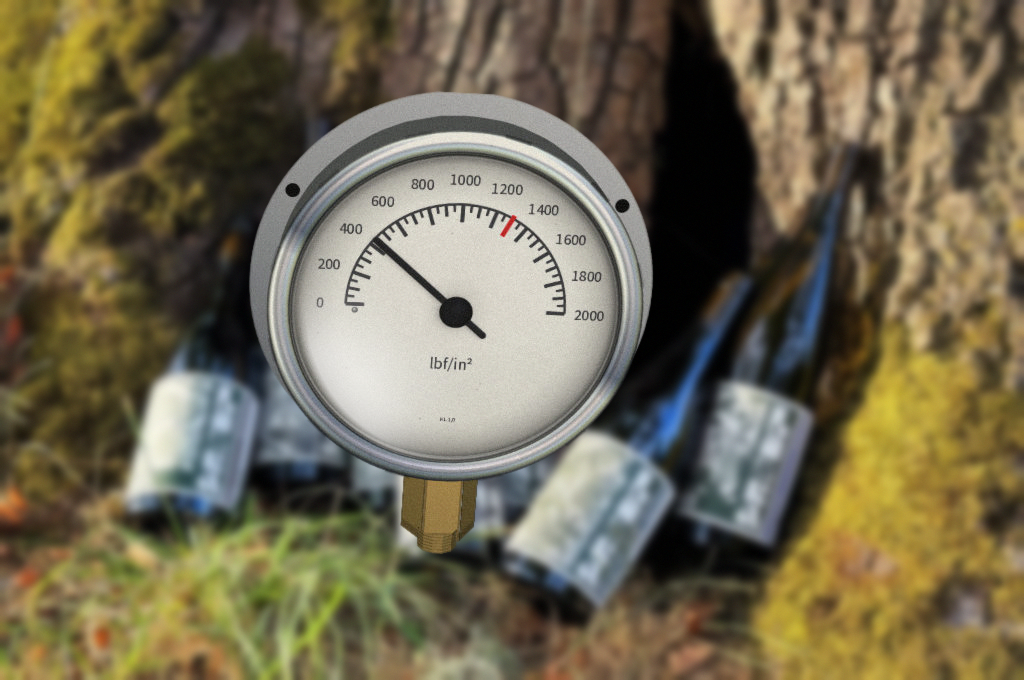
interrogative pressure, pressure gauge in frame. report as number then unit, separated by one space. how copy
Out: 450 psi
